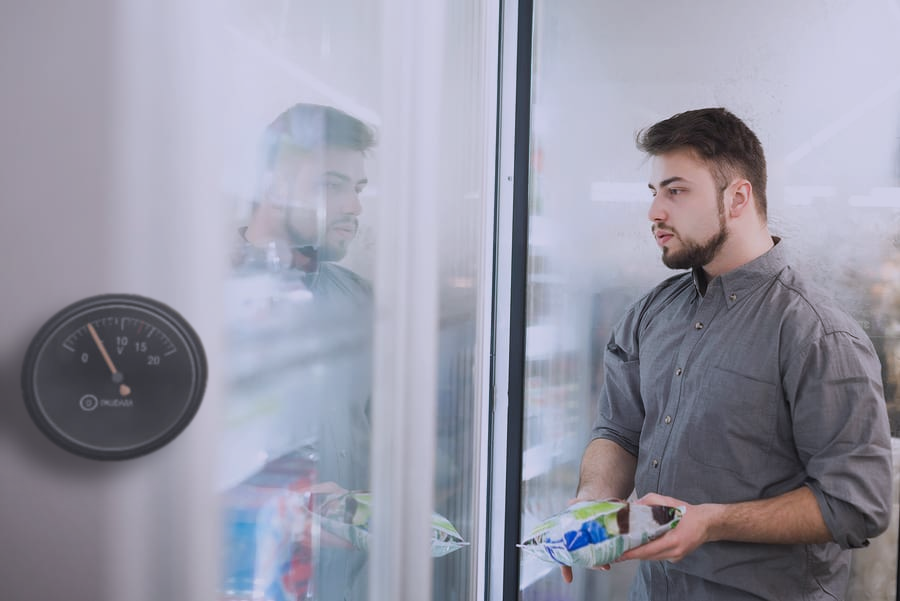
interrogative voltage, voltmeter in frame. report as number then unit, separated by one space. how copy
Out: 5 V
